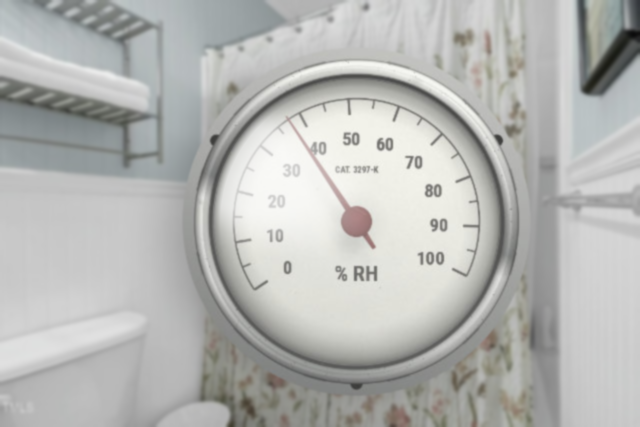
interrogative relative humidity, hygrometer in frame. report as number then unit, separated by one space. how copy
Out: 37.5 %
